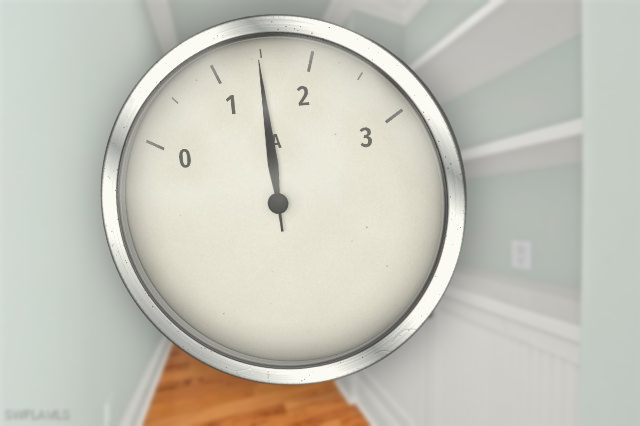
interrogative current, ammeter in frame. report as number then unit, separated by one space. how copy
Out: 1.5 A
